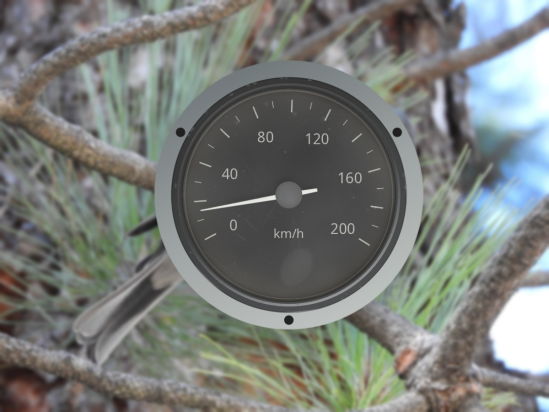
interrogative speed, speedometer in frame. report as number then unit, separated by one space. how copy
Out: 15 km/h
